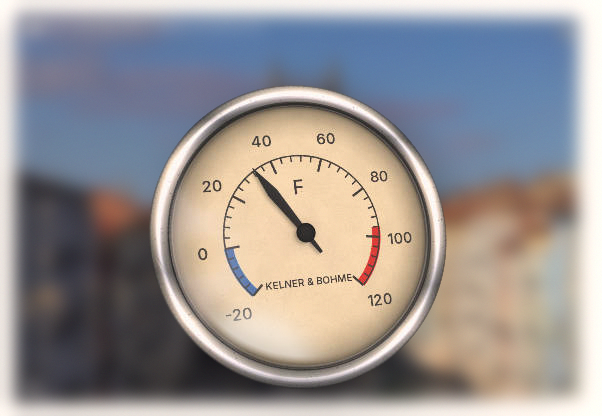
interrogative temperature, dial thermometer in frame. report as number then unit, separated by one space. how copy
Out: 32 °F
